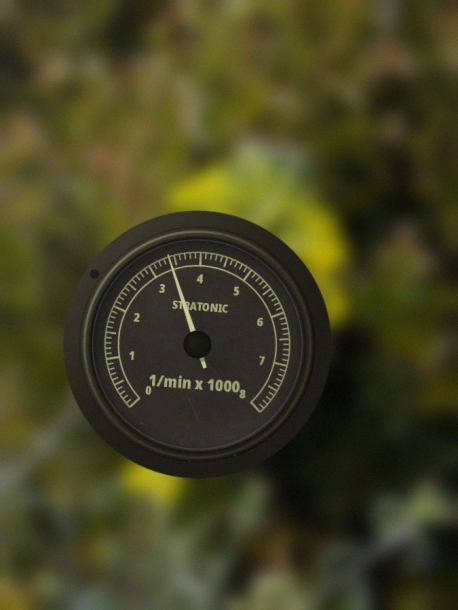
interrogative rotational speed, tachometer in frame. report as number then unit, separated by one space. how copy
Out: 3400 rpm
